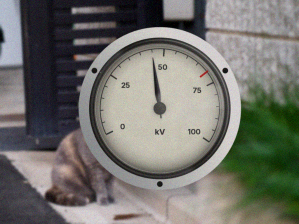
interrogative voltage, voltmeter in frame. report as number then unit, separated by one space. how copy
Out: 45 kV
